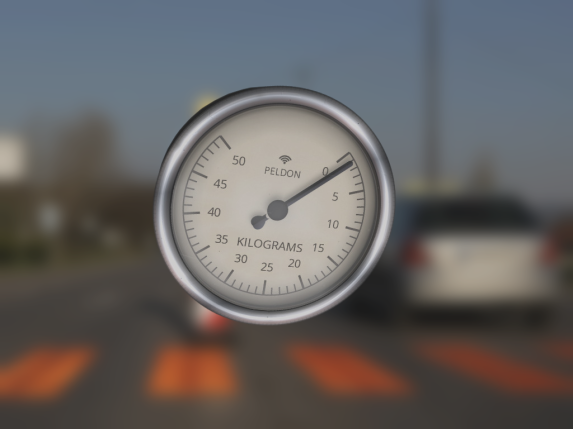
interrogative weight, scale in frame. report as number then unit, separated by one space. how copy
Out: 1 kg
